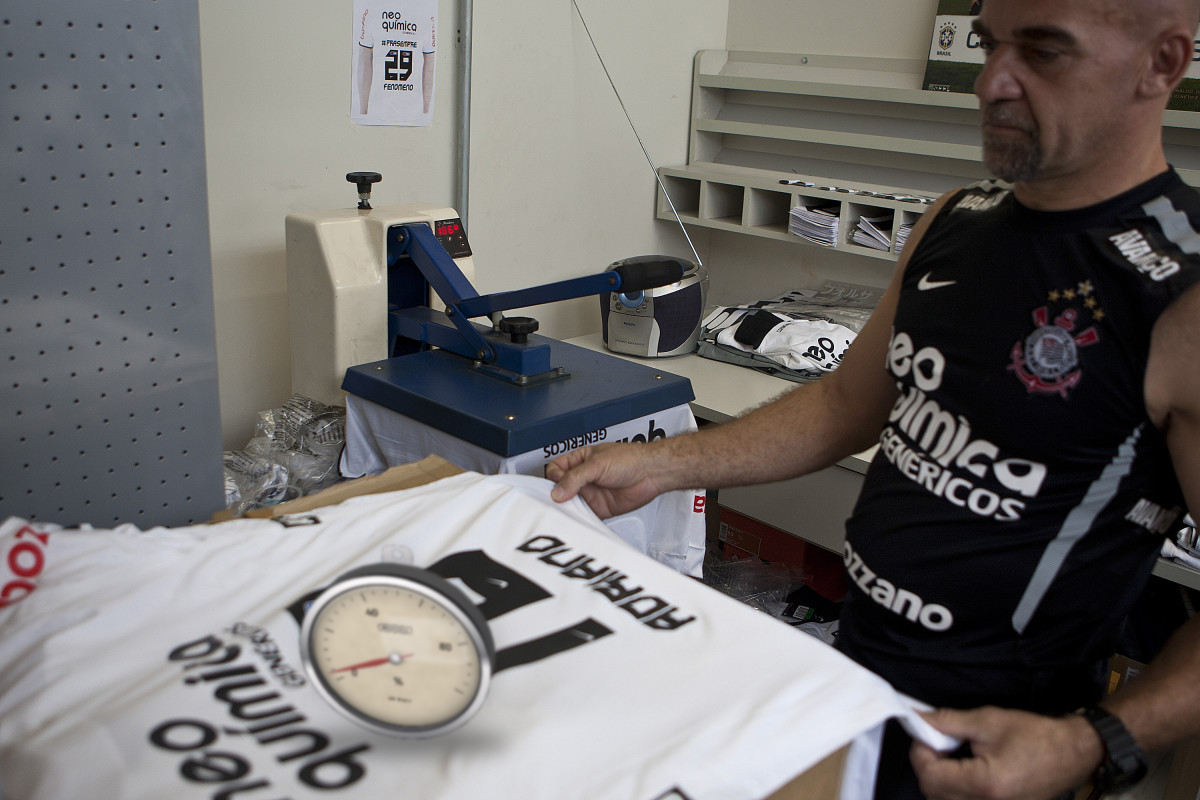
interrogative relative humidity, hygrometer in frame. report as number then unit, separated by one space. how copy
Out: 4 %
